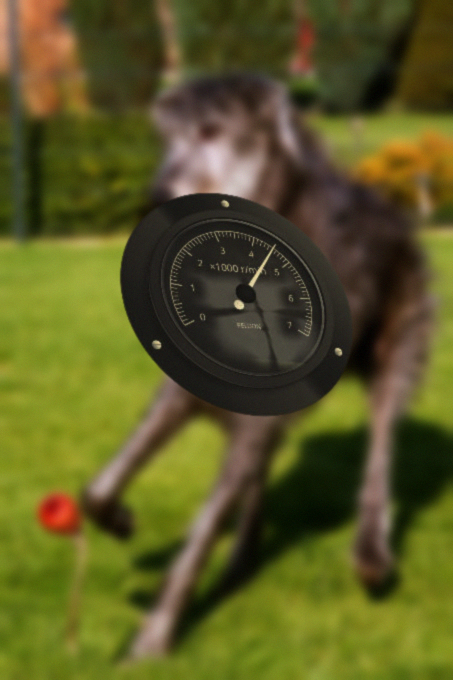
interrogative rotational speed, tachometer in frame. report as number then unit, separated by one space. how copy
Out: 4500 rpm
